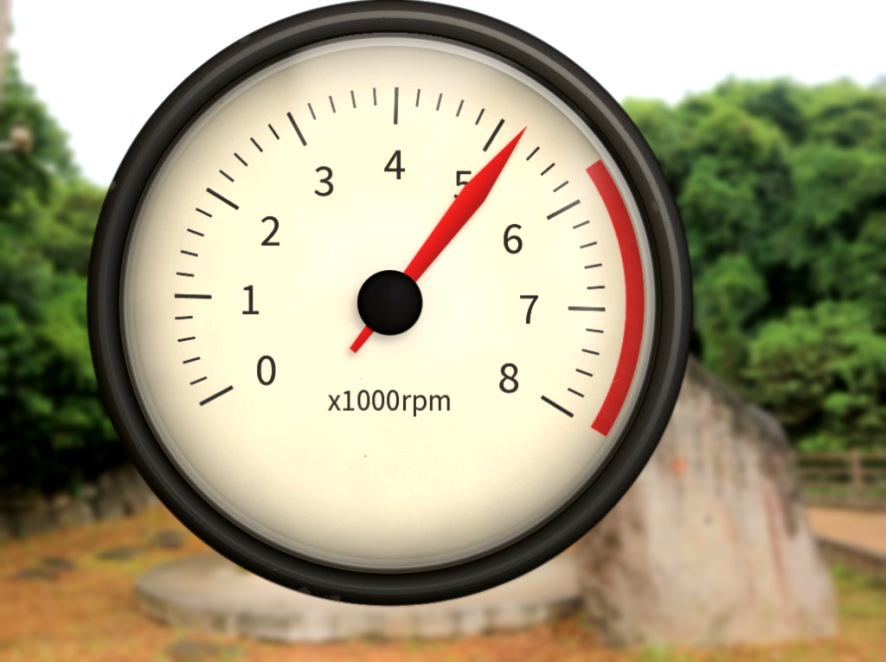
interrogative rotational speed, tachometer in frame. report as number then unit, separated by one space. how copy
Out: 5200 rpm
